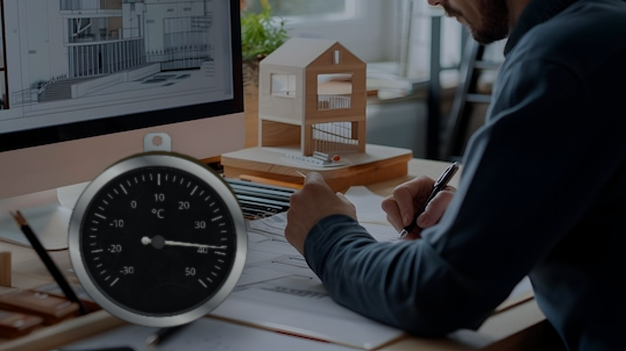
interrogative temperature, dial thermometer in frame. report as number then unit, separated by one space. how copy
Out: 38 °C
